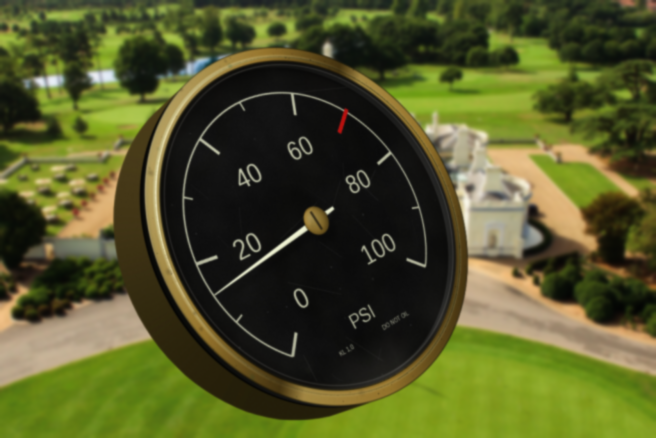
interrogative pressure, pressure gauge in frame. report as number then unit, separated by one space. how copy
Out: 15 psi
